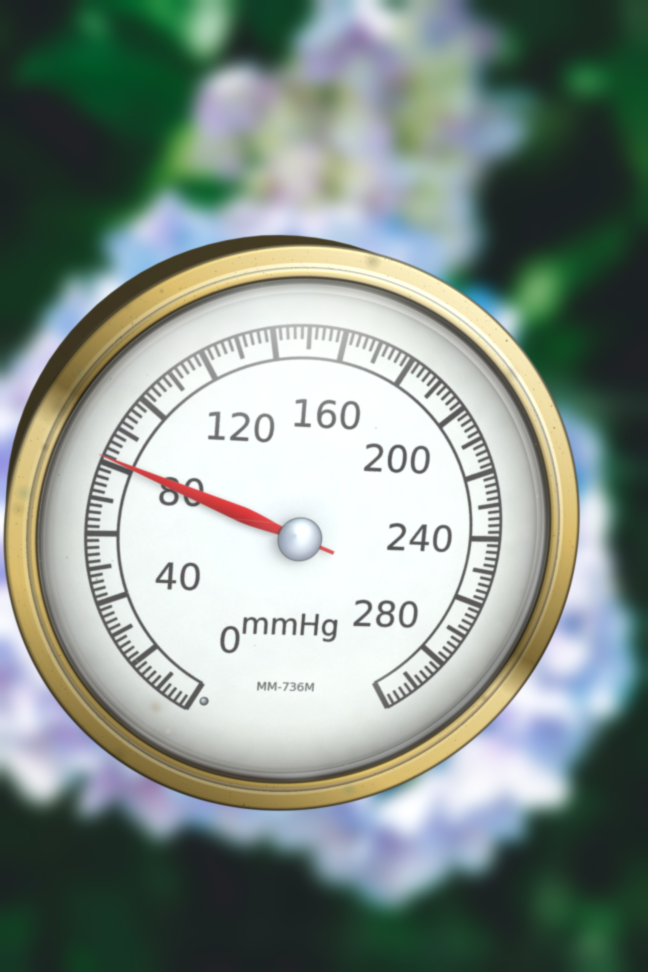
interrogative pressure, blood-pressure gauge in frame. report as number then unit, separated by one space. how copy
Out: 82 mmHg
